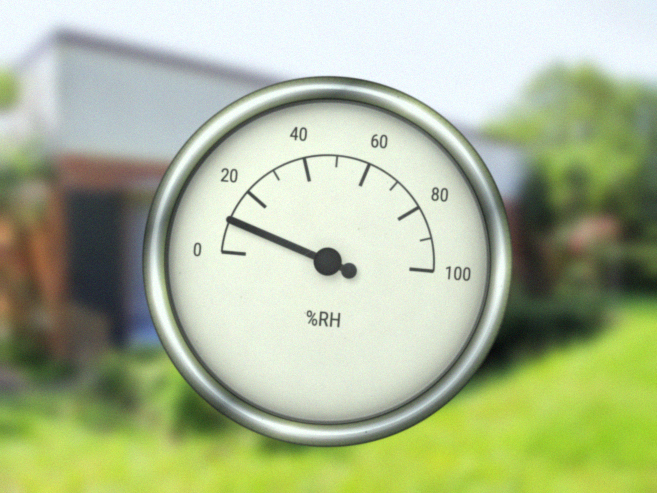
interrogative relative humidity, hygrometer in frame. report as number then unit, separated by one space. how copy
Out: 10 %
